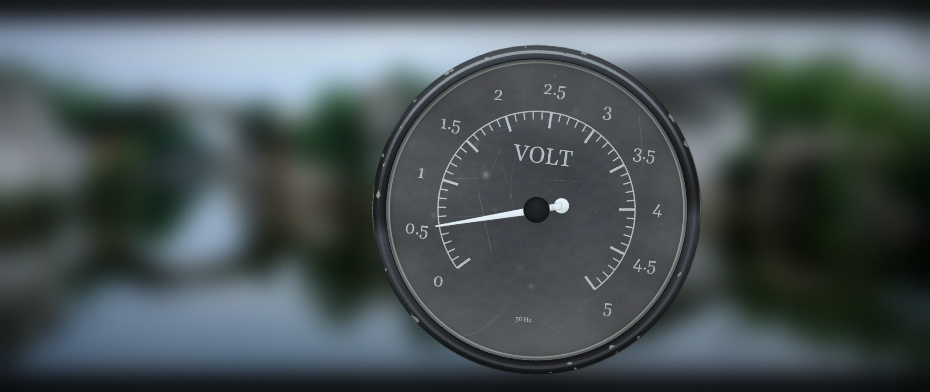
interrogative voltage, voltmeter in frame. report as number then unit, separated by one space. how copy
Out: 0.5 V
